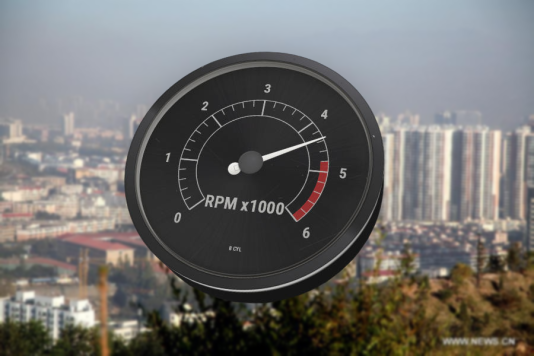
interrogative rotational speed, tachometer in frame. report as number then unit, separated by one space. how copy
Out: 4400 rpm
